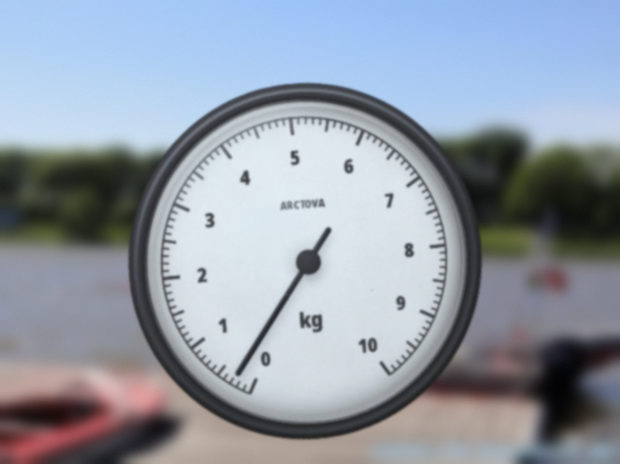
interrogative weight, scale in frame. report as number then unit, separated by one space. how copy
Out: 0.3 kg
